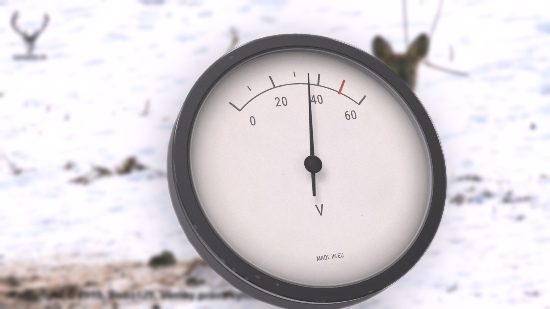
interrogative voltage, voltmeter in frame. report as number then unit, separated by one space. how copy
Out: 35 V
